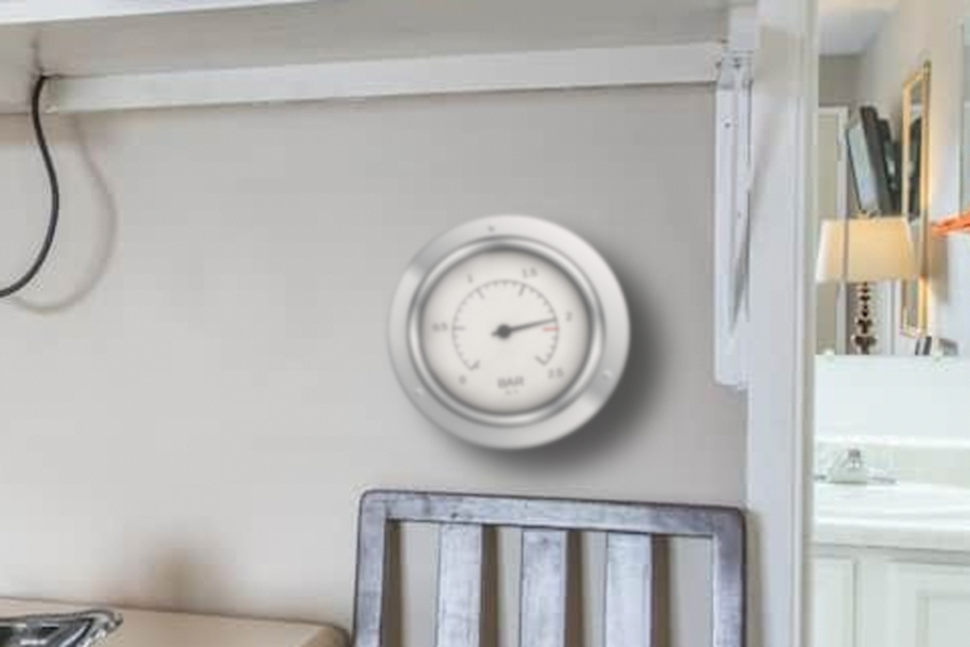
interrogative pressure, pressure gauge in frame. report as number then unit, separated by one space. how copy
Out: 2 bar
